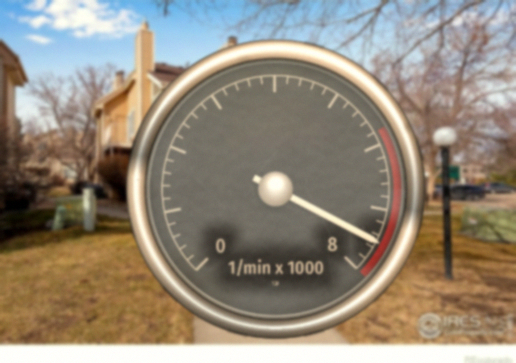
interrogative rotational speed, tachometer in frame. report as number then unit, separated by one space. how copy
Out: 7500 rpm
